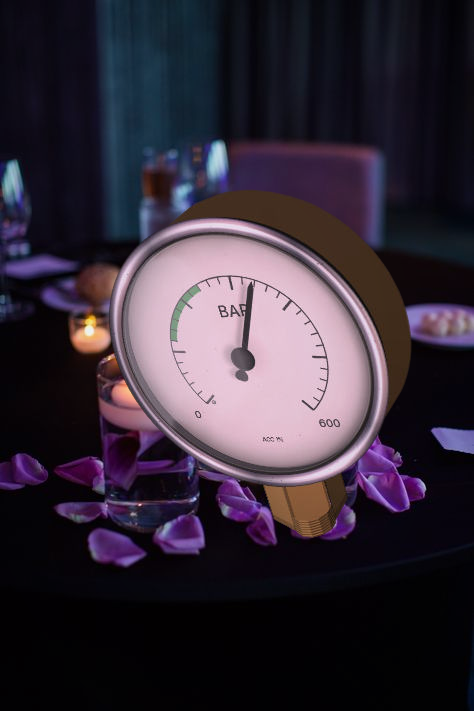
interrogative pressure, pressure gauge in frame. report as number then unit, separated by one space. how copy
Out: 340 bar
